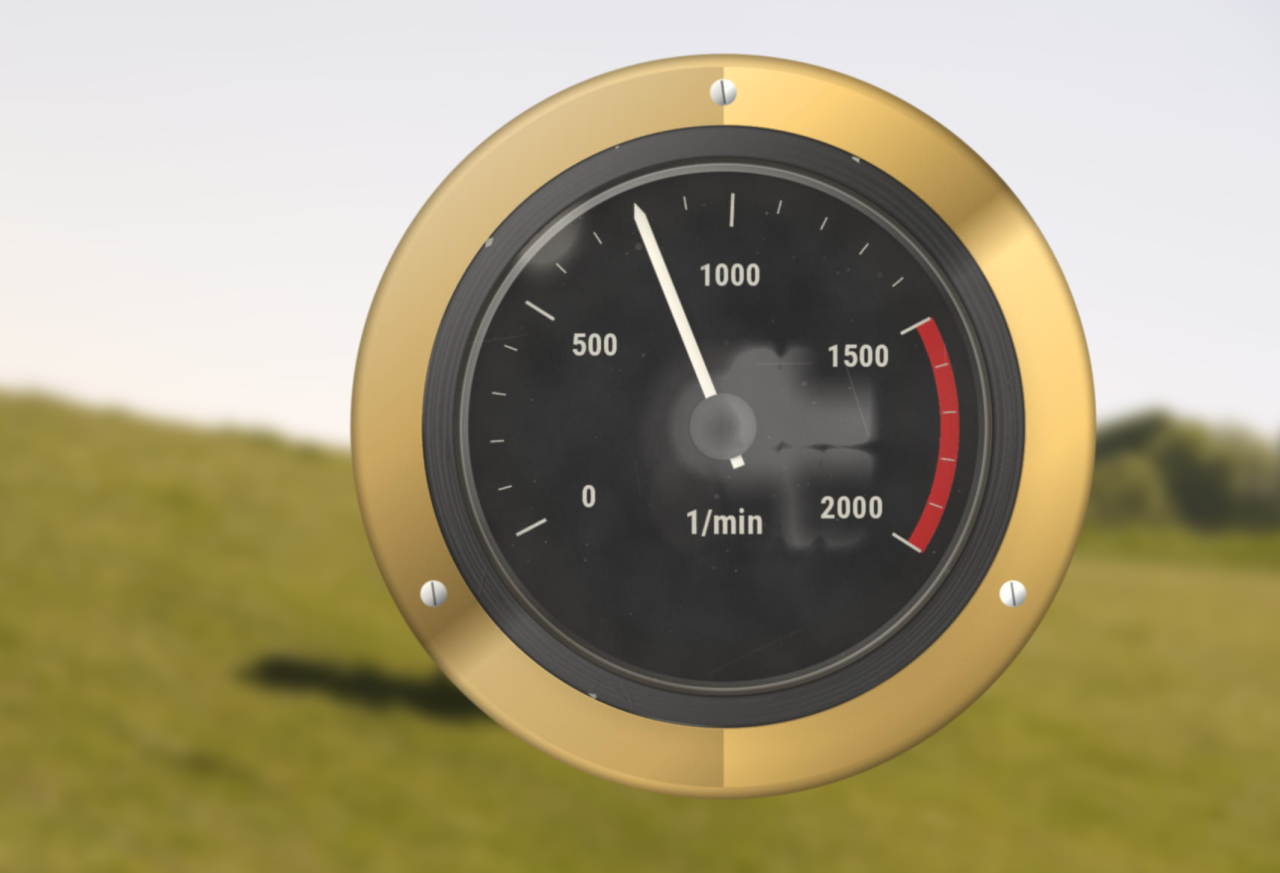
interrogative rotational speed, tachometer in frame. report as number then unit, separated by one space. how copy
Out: 800 rpm
